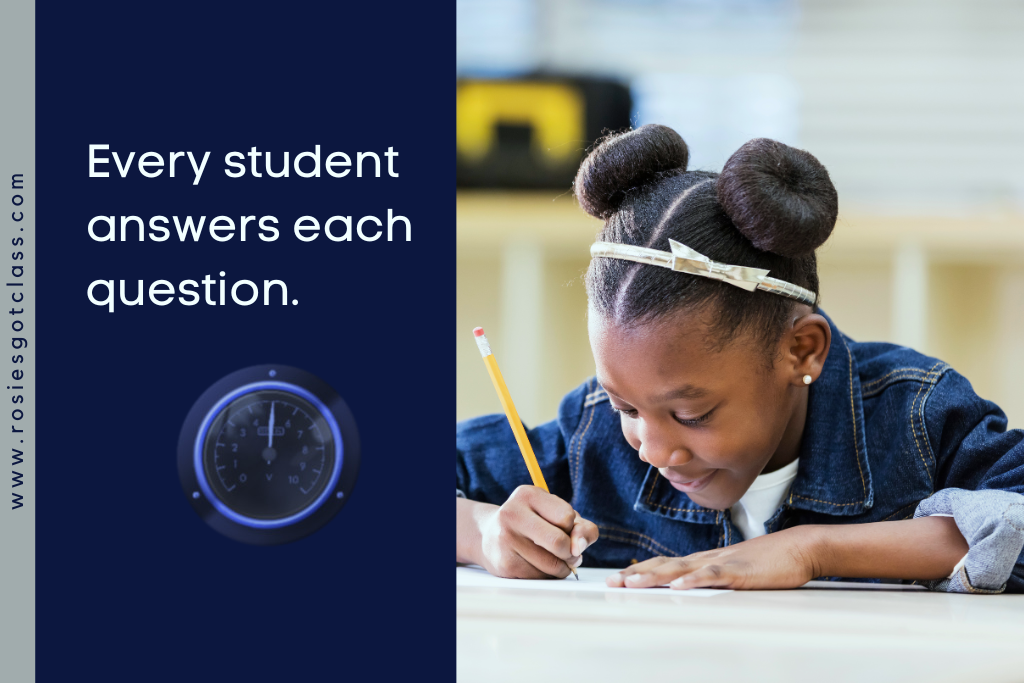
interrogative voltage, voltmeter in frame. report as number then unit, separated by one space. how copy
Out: 5 V
